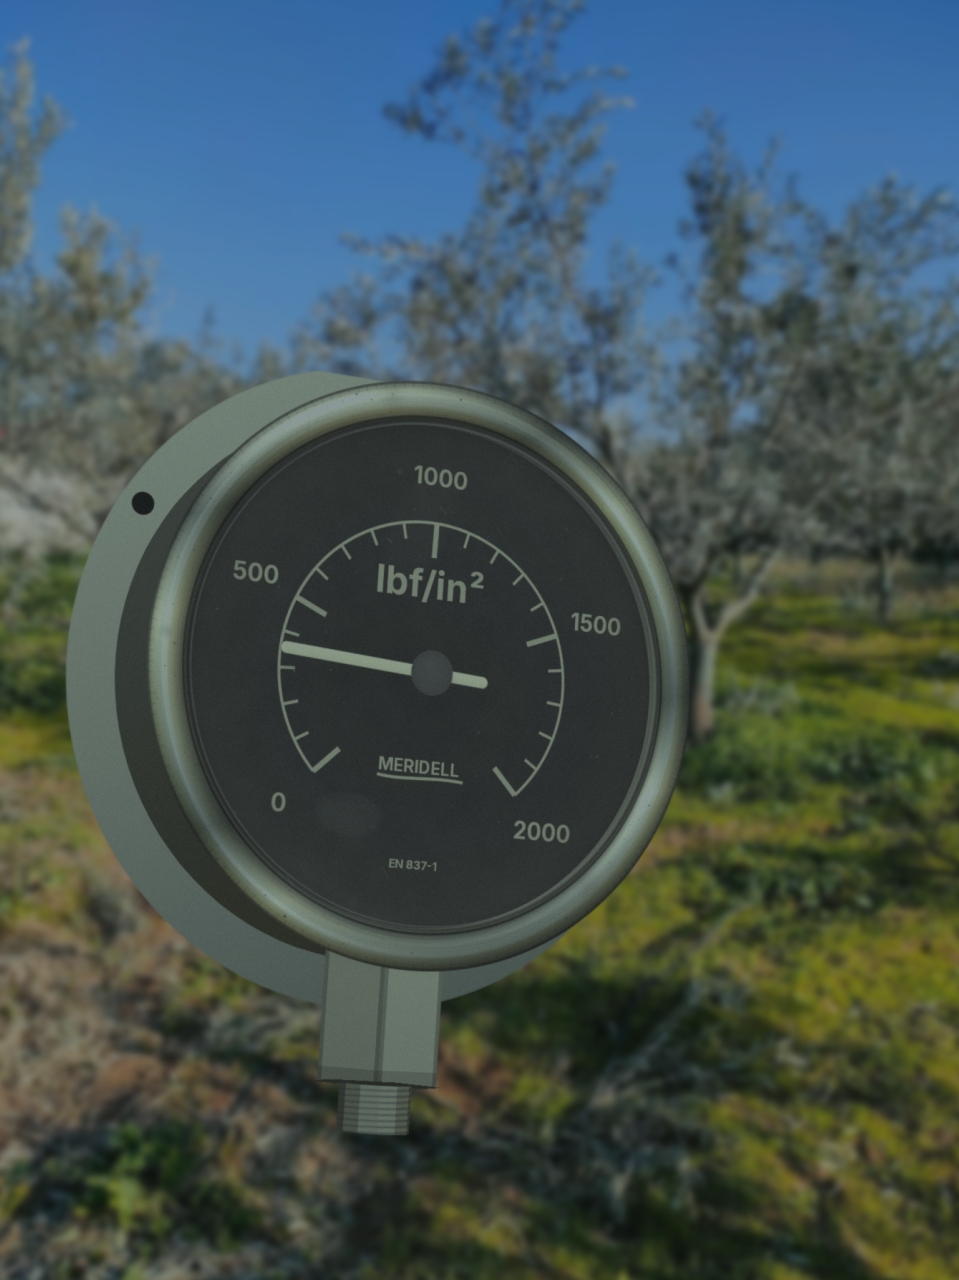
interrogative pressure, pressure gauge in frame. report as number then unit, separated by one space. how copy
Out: 350 psi
